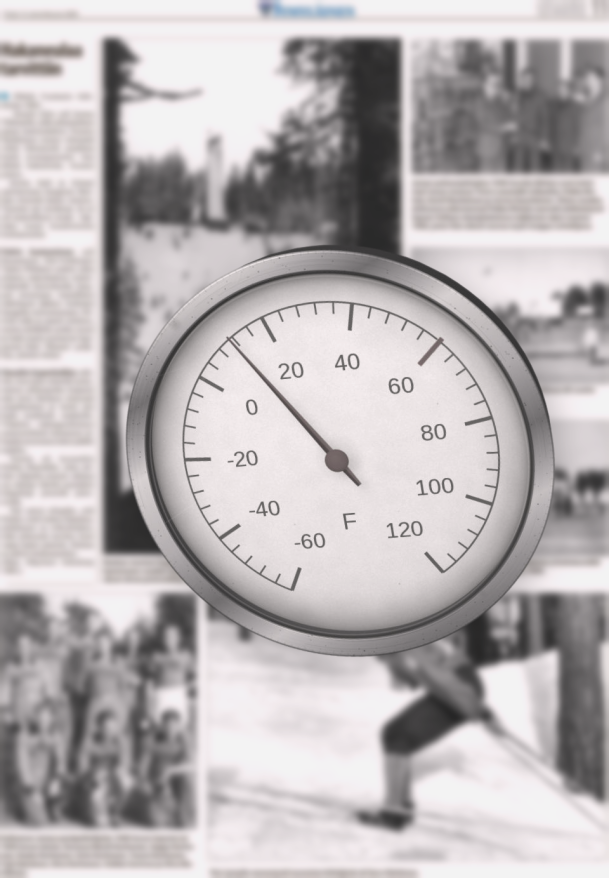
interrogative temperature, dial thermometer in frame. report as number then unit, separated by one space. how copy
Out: 12 °F
